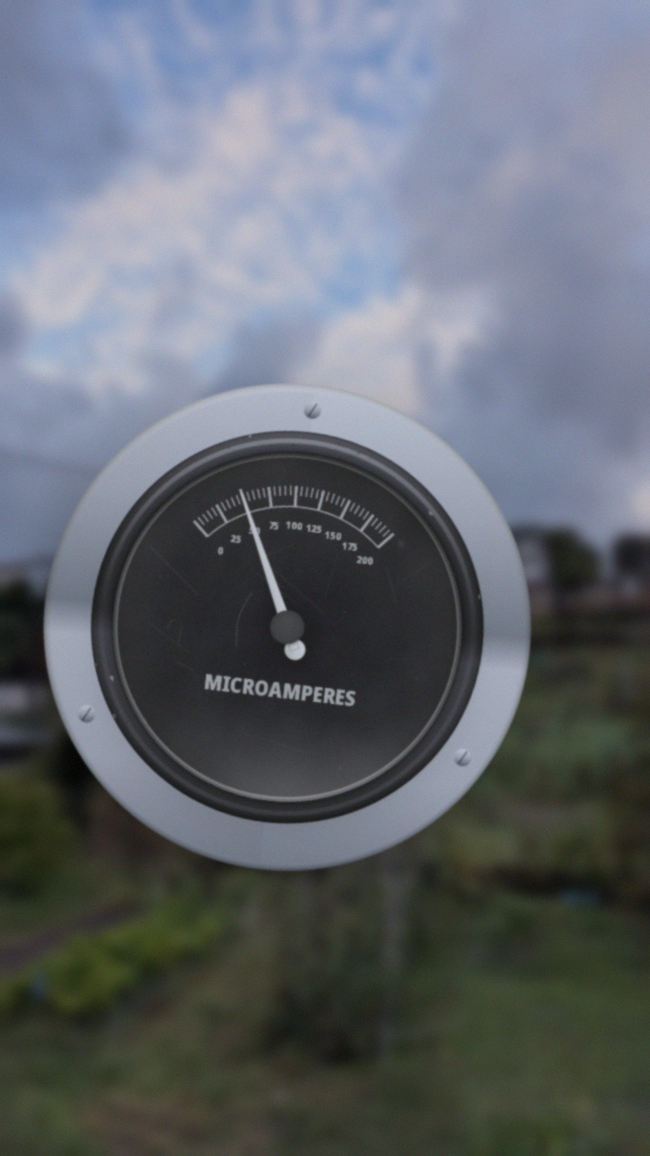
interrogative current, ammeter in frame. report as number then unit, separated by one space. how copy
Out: 50 µA
